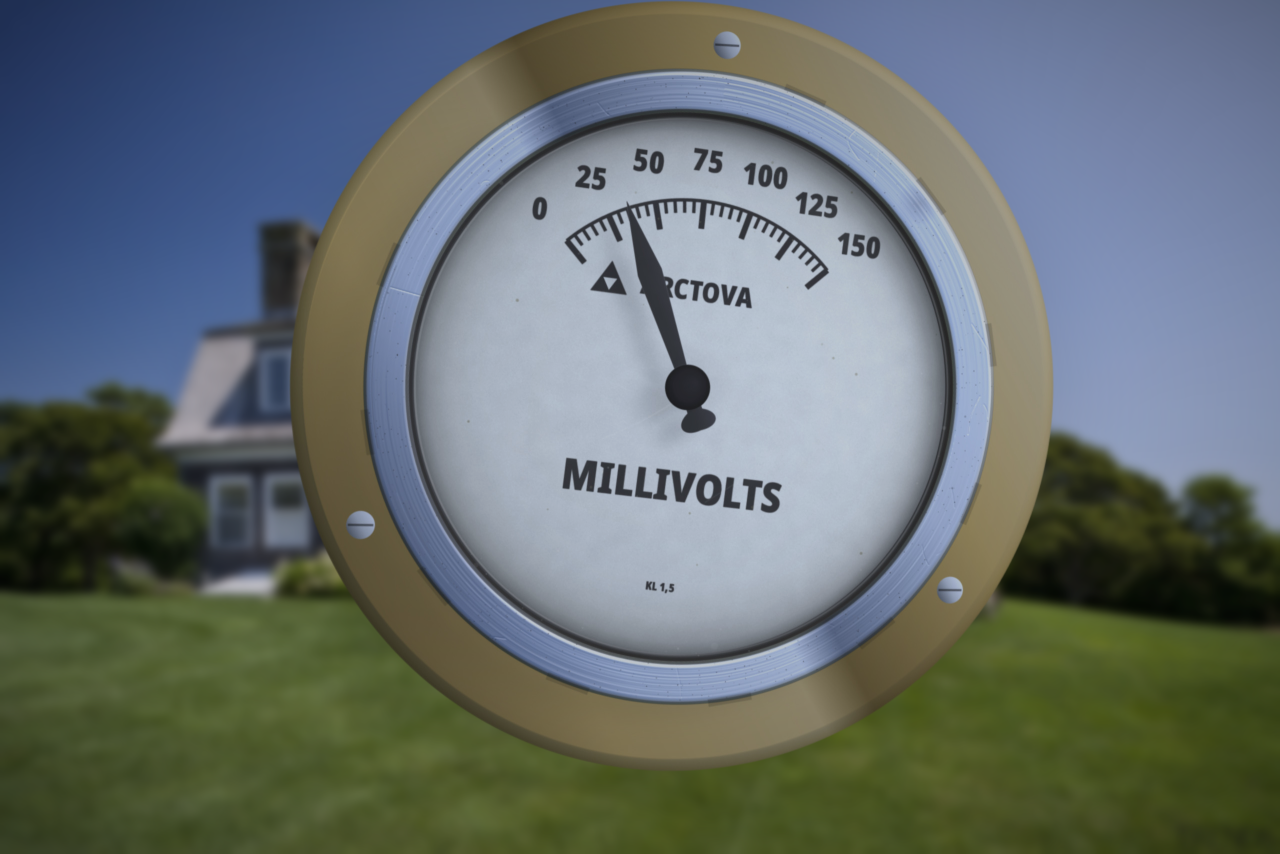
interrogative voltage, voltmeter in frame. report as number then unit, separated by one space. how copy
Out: 35 mV
